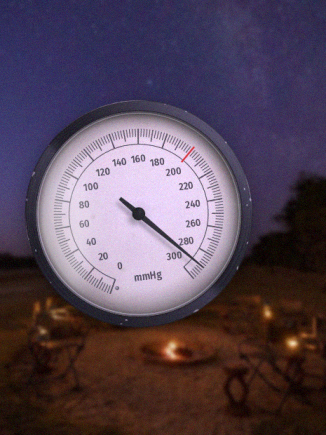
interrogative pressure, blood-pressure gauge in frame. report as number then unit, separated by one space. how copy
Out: 290 mmHg
